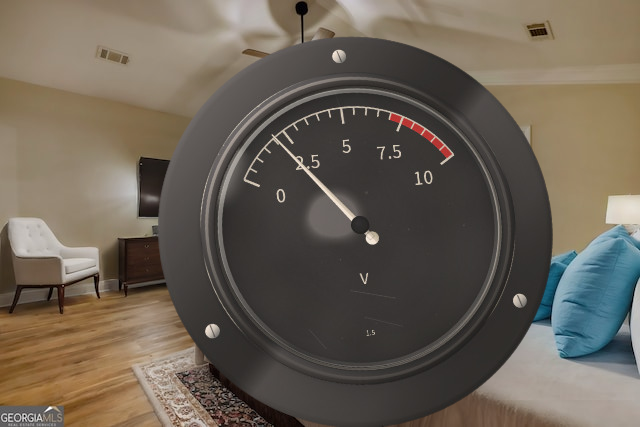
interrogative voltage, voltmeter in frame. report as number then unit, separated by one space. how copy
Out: 2 V
